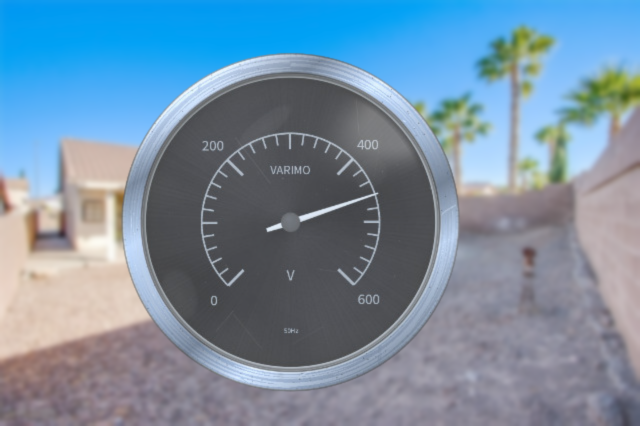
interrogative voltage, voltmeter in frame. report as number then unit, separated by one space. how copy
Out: 460 V
